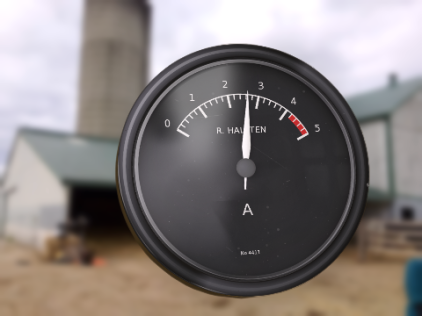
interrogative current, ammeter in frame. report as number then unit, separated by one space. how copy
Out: 2.6 A
